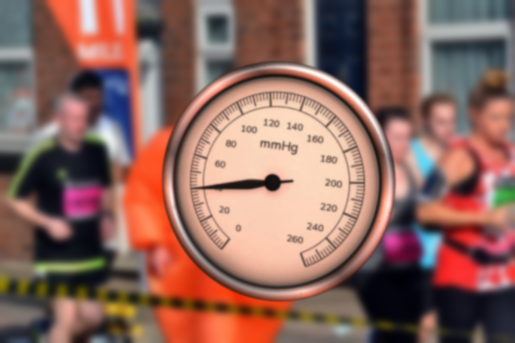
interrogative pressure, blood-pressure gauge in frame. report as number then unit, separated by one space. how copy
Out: 40 mmHg
